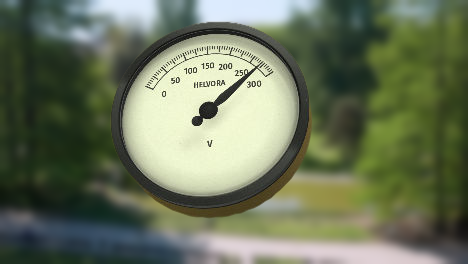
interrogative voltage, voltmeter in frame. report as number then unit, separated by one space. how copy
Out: 275 V
